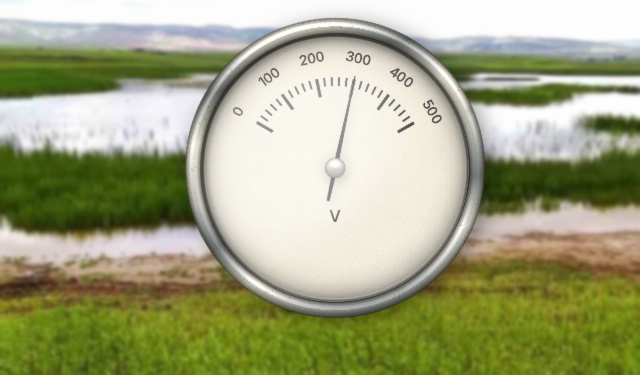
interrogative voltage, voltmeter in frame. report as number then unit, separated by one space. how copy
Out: 300 V
